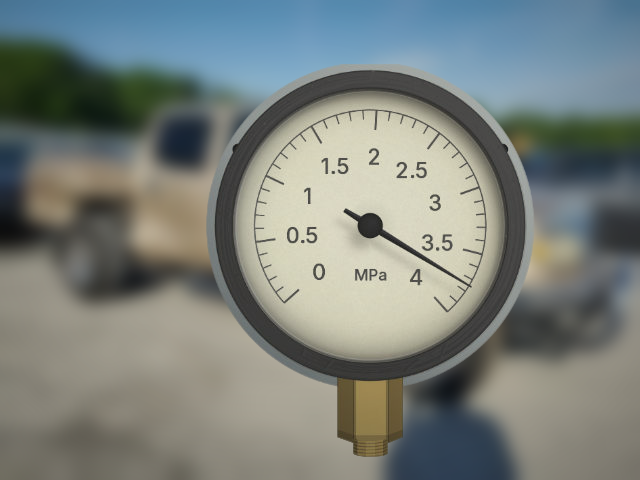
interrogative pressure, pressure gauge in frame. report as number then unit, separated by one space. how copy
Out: 3.75 MPa
